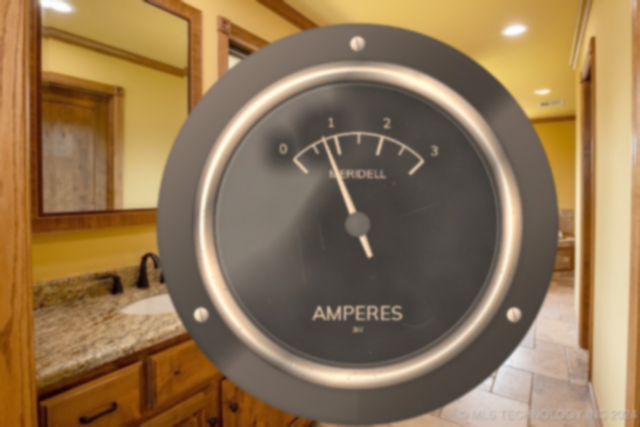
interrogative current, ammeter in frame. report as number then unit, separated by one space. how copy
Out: 0.75 A
